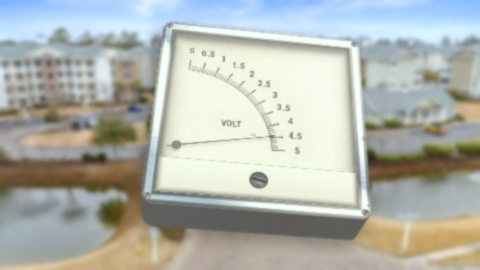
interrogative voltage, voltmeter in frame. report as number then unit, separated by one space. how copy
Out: 4.5 V
